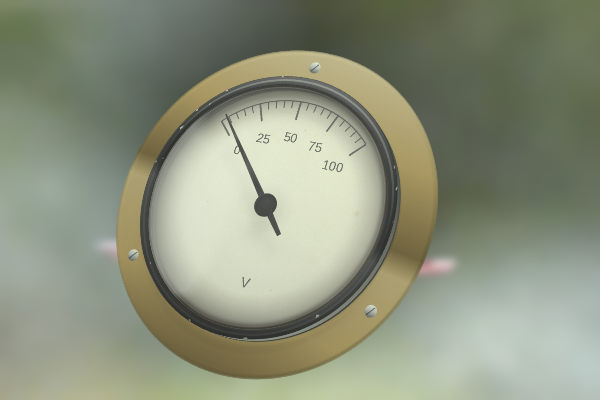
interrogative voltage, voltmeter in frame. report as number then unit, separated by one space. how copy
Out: 5 V
